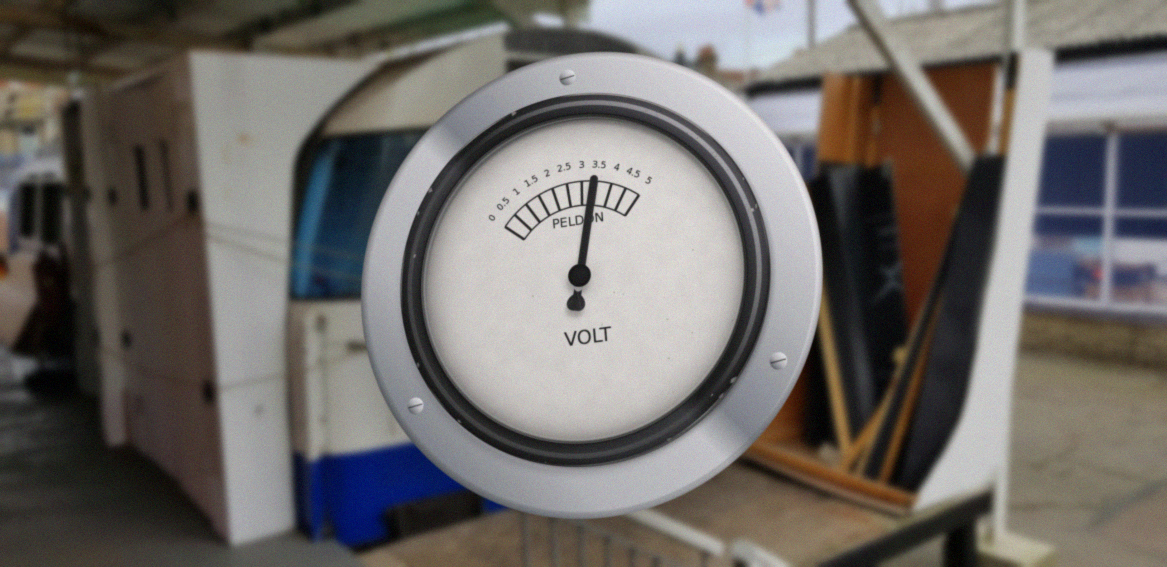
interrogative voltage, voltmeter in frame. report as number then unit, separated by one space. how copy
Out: 3.5 V
